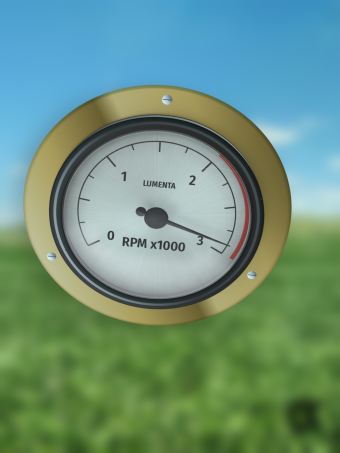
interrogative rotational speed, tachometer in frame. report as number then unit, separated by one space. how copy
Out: 2875 rpm
